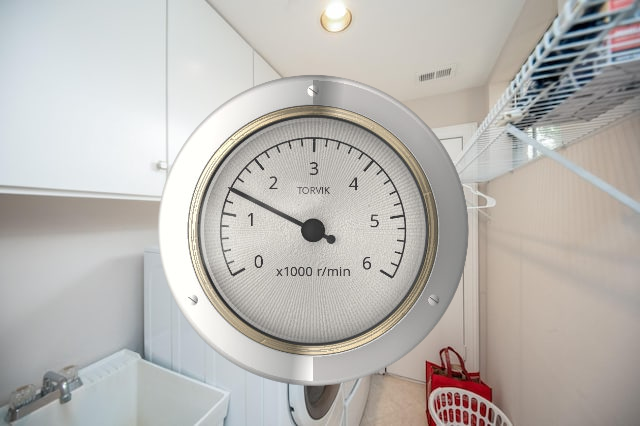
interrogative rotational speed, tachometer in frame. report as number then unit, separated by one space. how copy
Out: 1400 rpm
